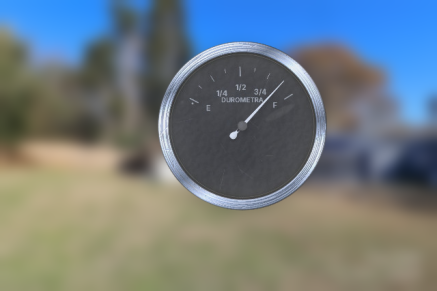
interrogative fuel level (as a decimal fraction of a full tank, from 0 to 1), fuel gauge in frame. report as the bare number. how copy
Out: 0.875
